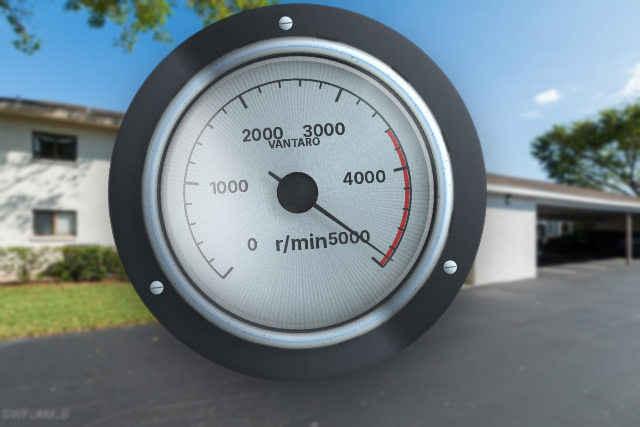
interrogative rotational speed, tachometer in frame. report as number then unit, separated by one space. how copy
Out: 4900 rpm
